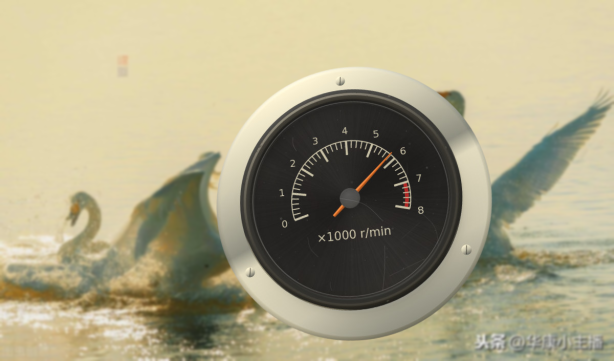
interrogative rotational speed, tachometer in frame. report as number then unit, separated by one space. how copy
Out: 5800 rpm
